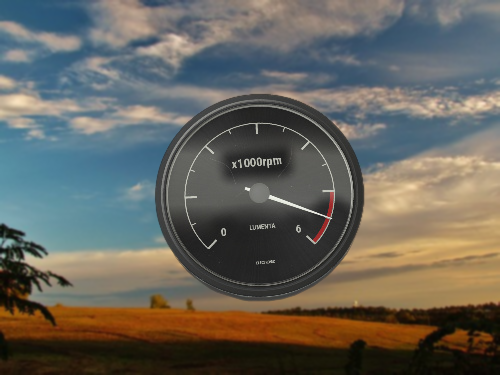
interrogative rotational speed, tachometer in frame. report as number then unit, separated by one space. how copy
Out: 5500 rpm
